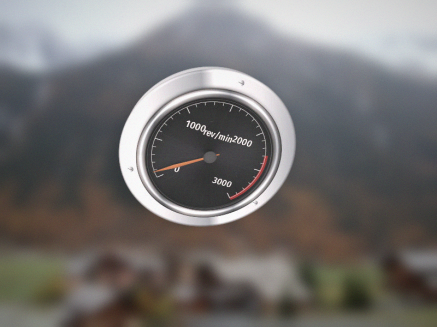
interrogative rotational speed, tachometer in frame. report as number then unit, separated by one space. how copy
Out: 100 rpm
